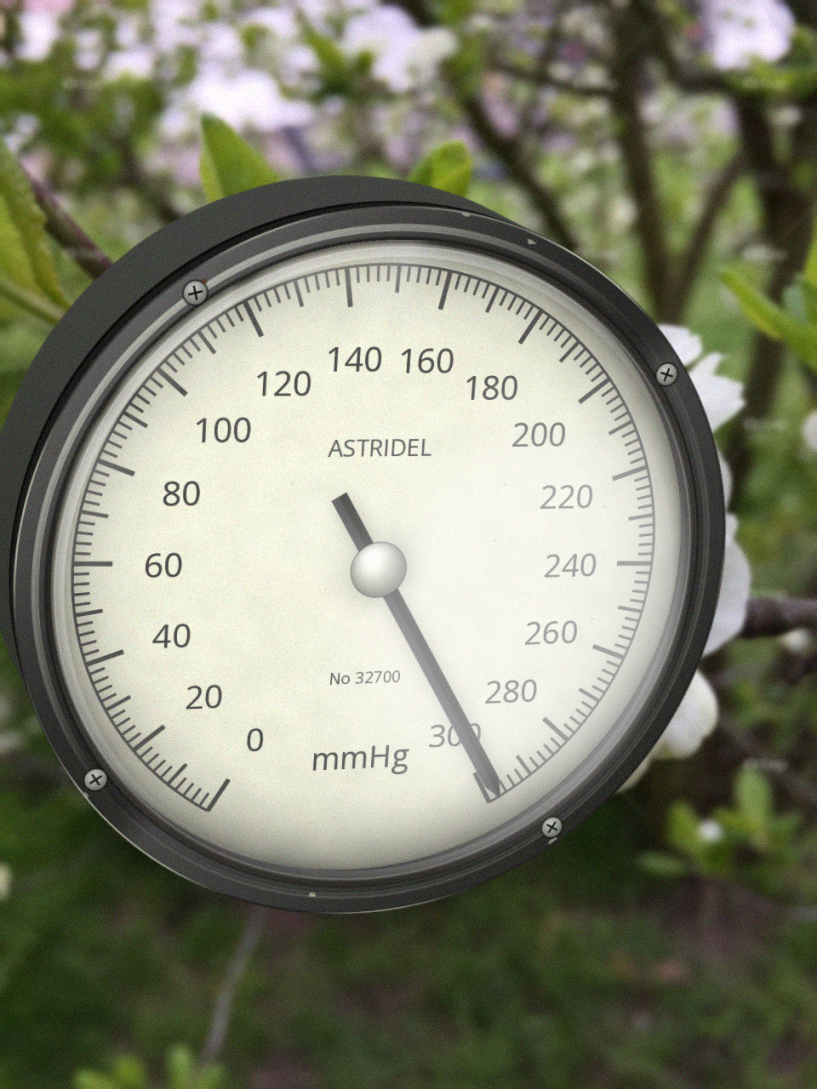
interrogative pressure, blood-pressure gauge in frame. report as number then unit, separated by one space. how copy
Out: 298 mmHg
